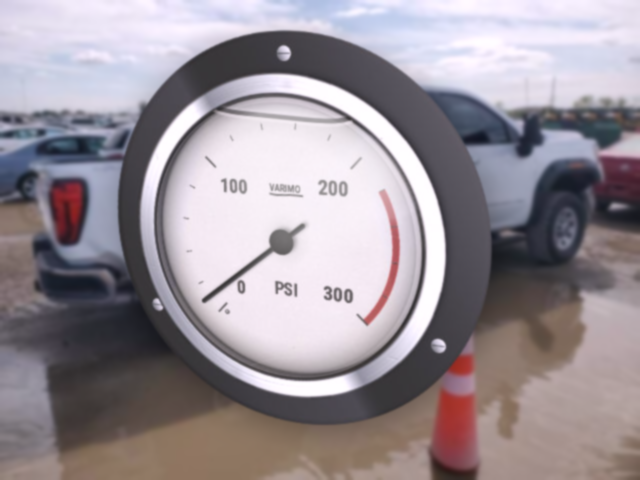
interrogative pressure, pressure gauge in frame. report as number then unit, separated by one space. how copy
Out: 10 psi
